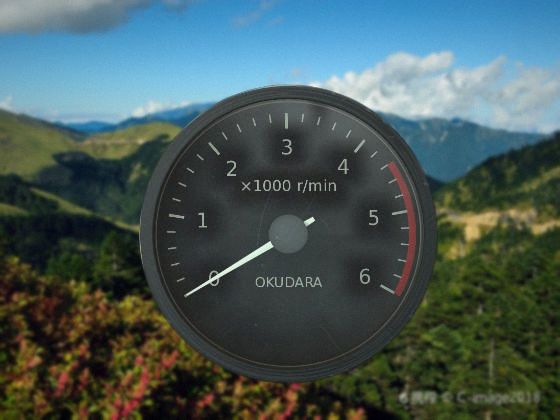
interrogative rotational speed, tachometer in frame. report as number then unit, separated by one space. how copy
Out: 0 rpm
